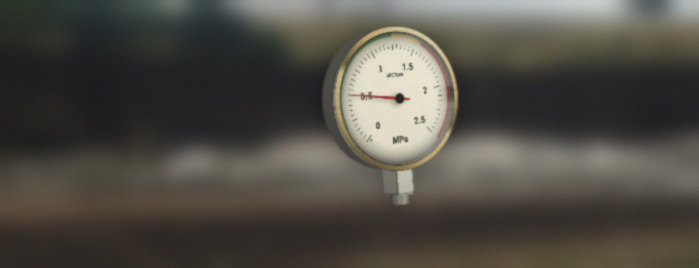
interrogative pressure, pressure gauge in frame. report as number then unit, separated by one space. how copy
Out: 0.5 MPa
